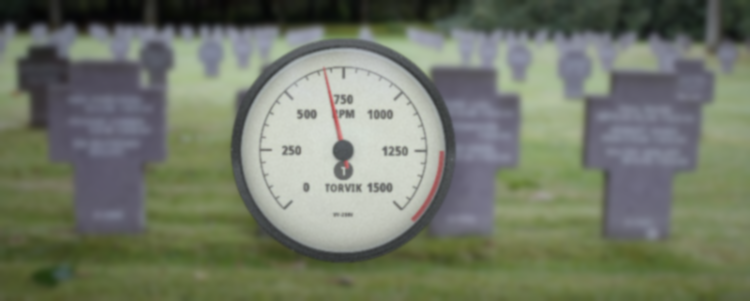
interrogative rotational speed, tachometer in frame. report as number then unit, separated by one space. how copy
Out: 675 rpm
